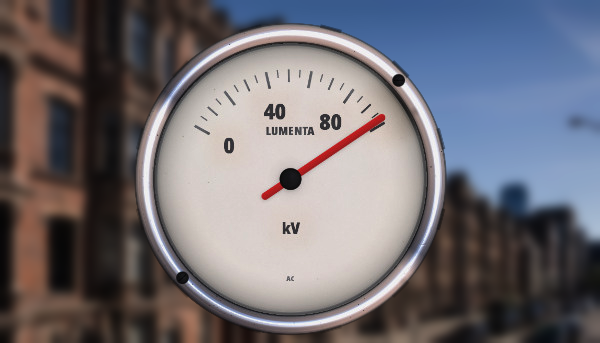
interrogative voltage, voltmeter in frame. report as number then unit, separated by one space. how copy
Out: 97.5 kV
